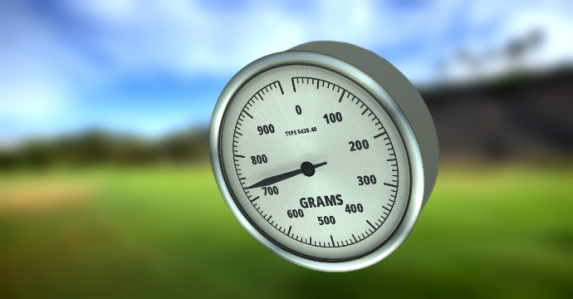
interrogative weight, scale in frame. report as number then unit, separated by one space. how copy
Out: 730 g
